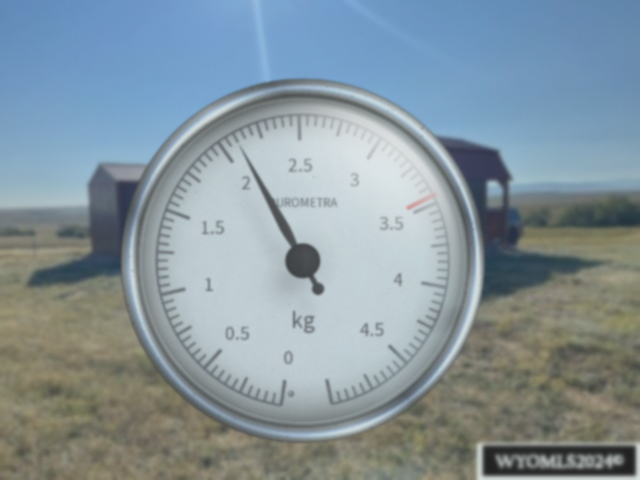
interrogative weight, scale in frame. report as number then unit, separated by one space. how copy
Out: 2.1 kg
